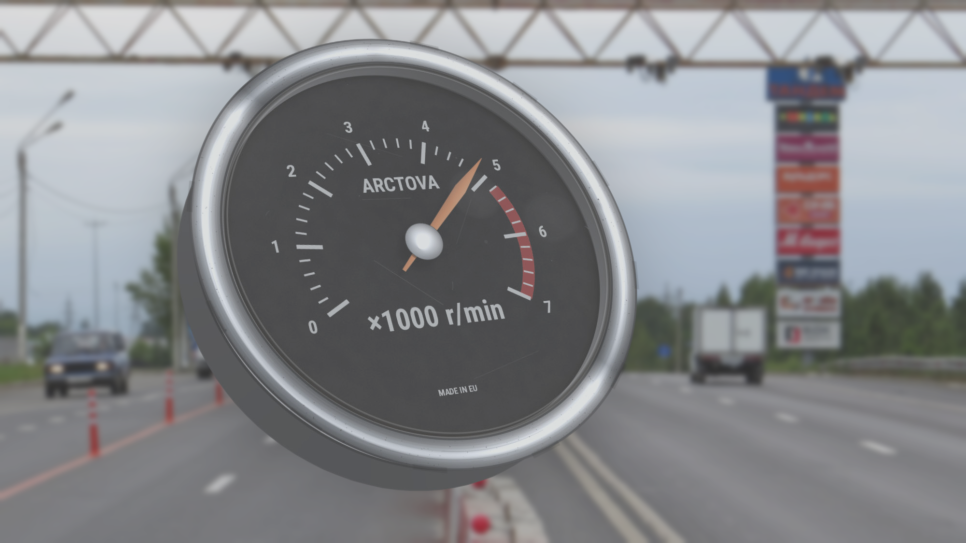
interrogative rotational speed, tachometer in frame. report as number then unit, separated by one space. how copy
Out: 4800 rpm
